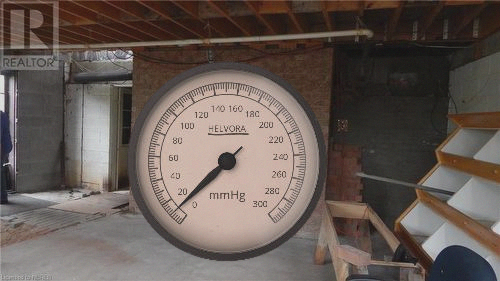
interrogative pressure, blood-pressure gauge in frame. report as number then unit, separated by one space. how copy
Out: 10 mmHg
